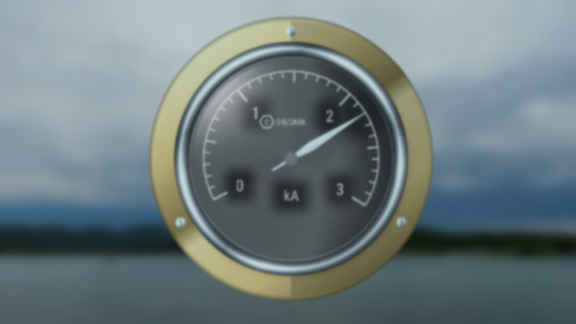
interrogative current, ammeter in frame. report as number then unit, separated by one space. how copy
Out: 2.2 kA
